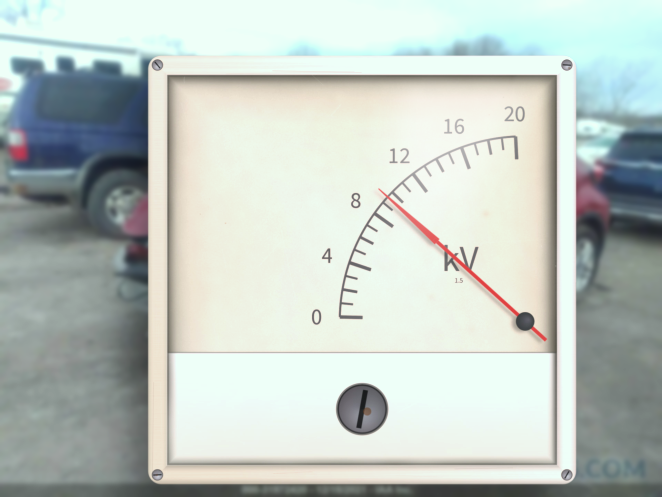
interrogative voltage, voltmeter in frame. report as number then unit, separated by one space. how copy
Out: 9.5 kV
